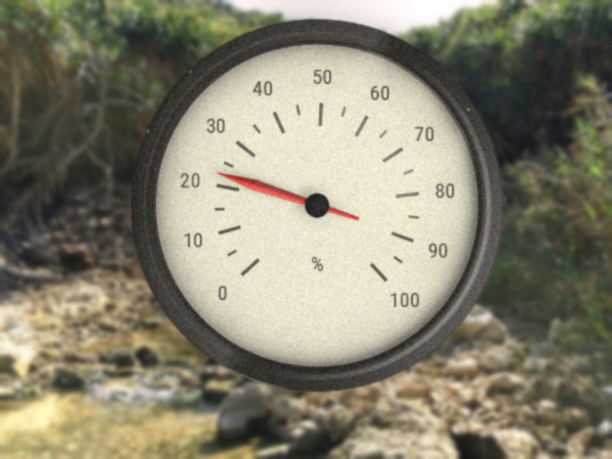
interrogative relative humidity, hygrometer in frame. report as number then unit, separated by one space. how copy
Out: 22.5 %
